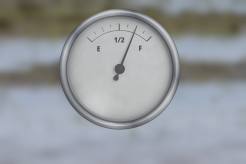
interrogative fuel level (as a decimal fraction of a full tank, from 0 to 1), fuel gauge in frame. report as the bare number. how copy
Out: 0.75
